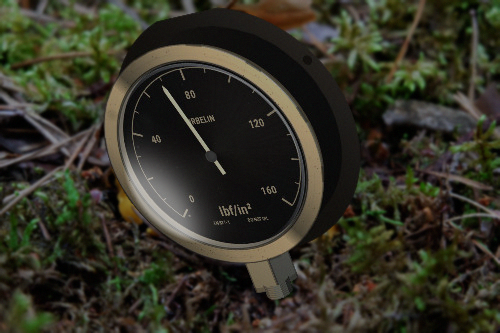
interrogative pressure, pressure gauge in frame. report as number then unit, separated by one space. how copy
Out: 70 psi
